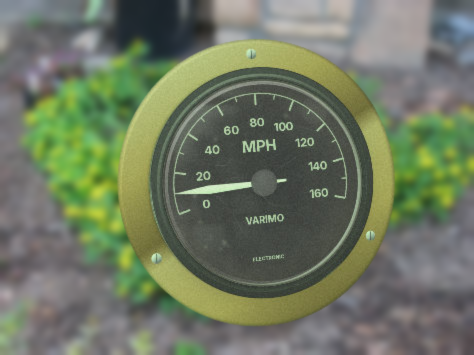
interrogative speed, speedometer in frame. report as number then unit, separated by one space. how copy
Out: 10 mph
